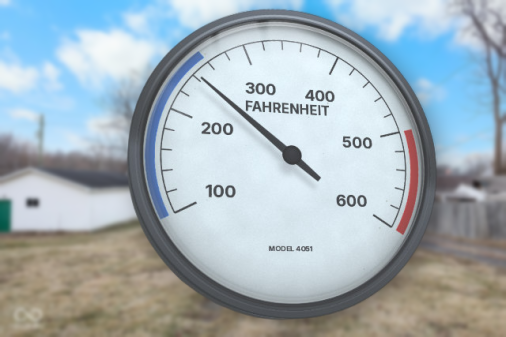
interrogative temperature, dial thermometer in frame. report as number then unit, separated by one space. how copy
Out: 240 °F
